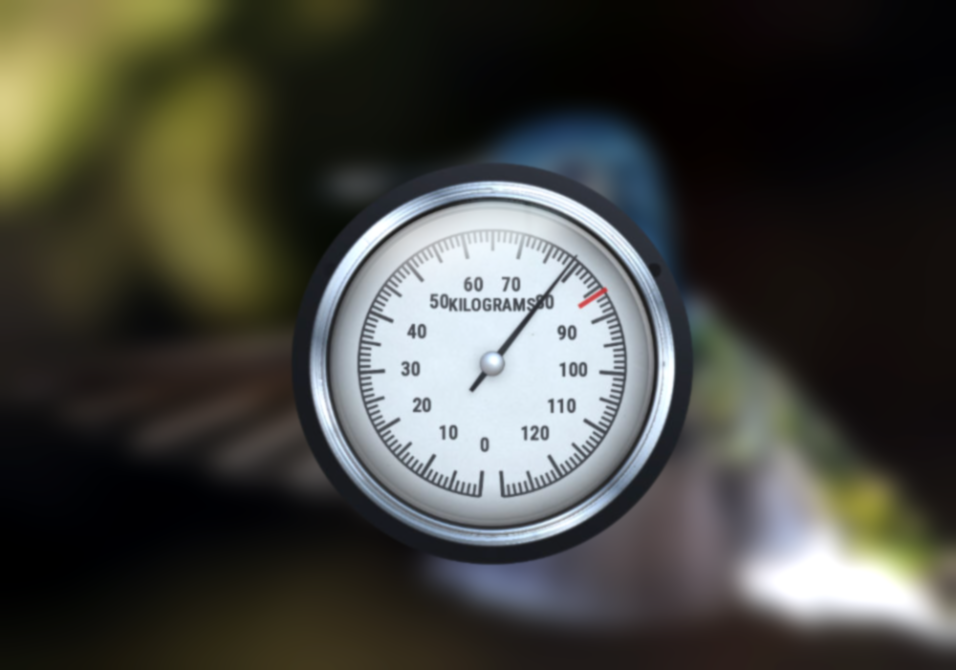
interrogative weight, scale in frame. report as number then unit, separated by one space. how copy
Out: 79 kg
